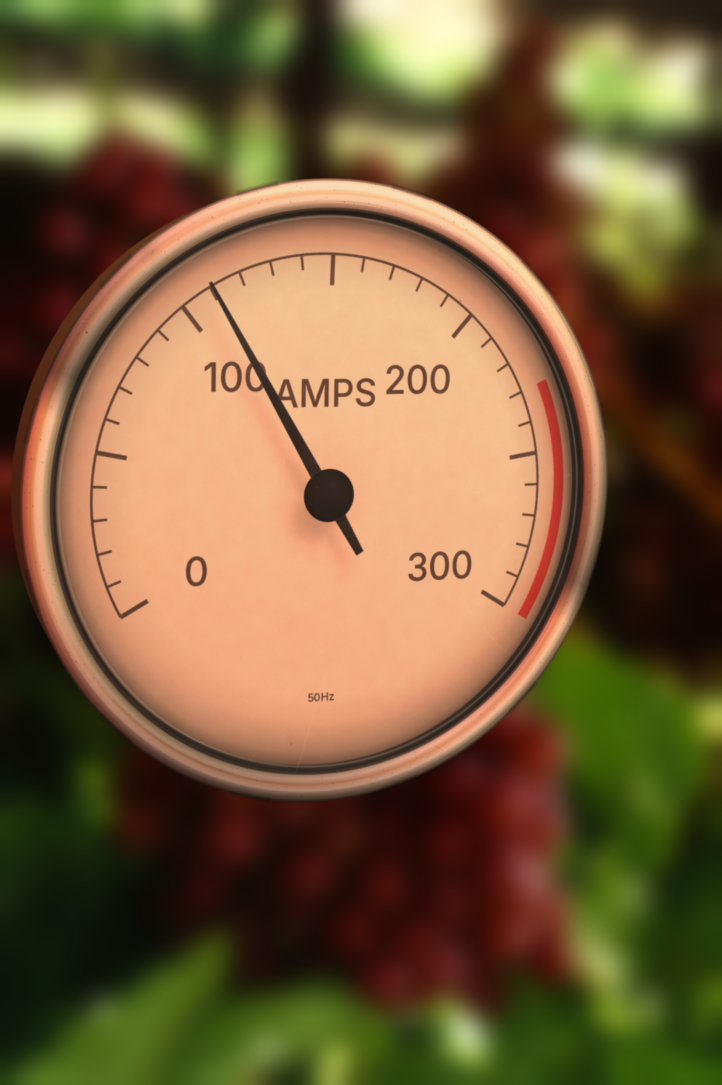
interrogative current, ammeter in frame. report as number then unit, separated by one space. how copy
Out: 110 A
